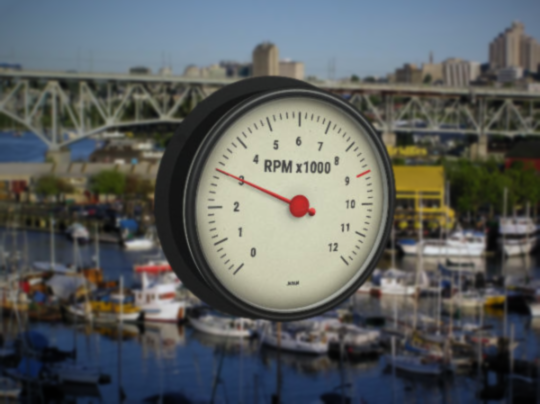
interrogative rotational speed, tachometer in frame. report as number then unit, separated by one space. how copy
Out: 3000 rpm
